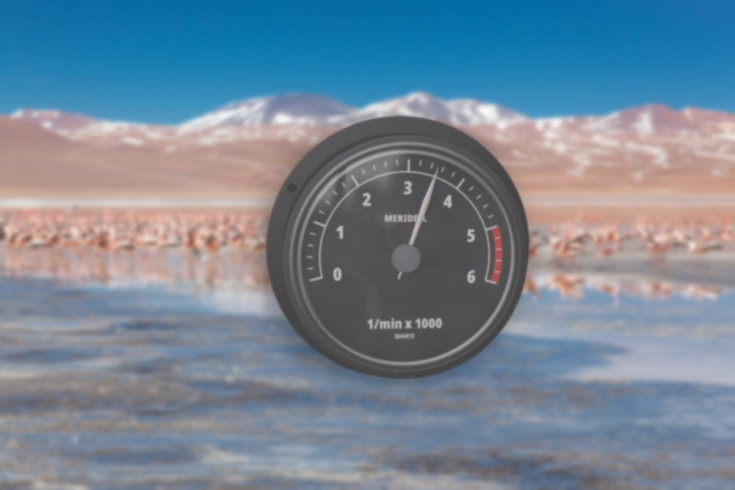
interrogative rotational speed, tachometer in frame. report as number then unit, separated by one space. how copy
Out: 3500 rpm
